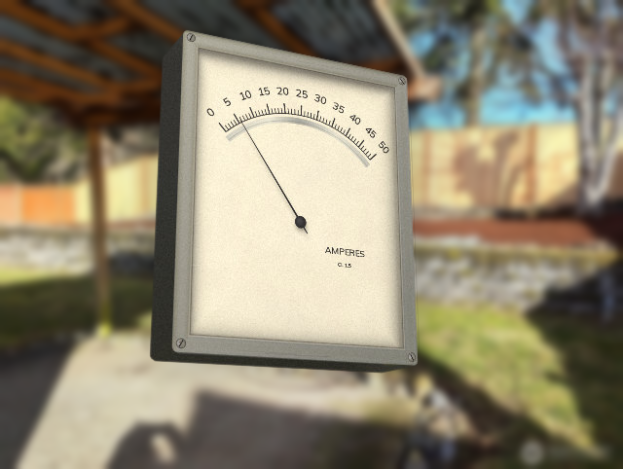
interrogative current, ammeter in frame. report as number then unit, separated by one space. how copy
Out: 5 A
